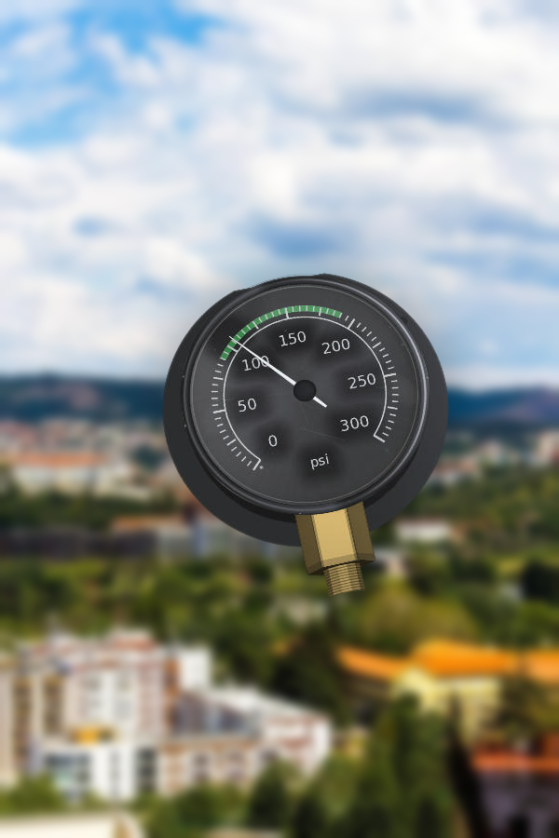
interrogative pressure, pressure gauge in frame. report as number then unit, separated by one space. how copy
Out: 105 psi
